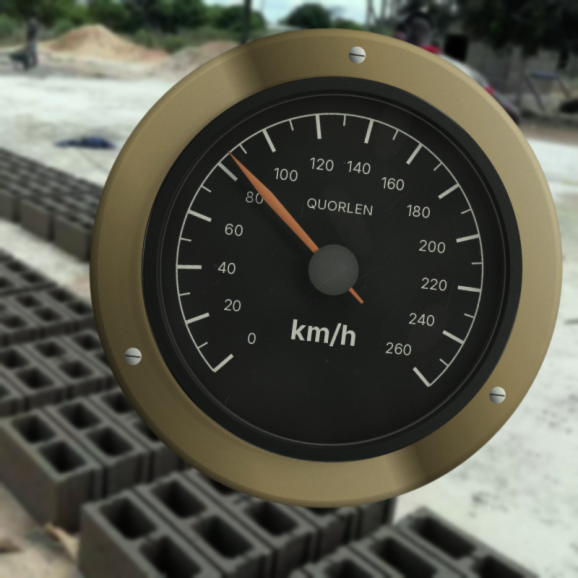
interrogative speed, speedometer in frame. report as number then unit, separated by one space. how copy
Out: 85 km/h
